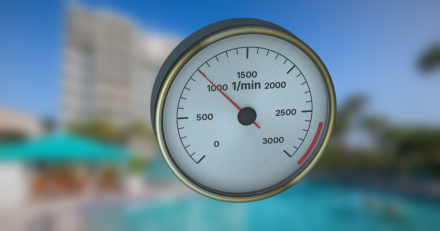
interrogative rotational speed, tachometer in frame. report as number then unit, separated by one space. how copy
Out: 1000 rpm
